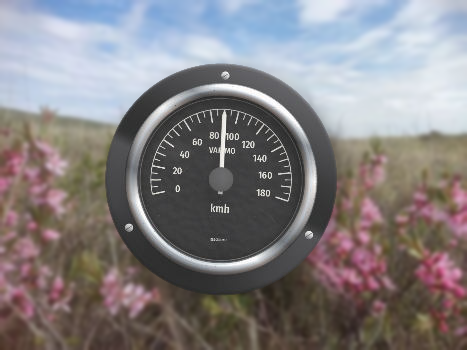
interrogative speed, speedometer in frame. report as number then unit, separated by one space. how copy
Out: 90 km/h
